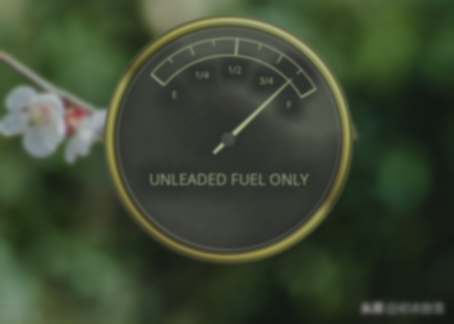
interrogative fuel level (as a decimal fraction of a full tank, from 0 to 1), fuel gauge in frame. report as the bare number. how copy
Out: 0.875
